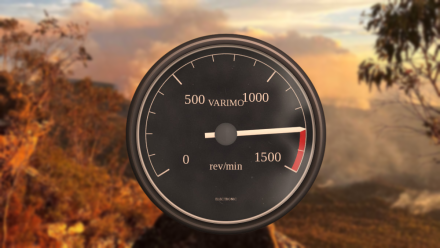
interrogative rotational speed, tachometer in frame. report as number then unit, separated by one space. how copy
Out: 1300 rpm
